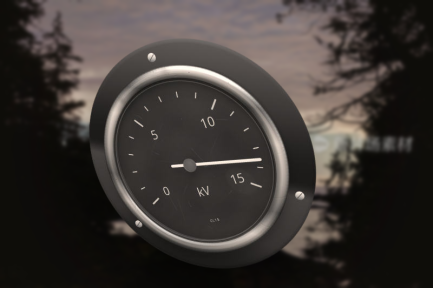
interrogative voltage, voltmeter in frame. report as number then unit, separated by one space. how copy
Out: 13.5 kV
